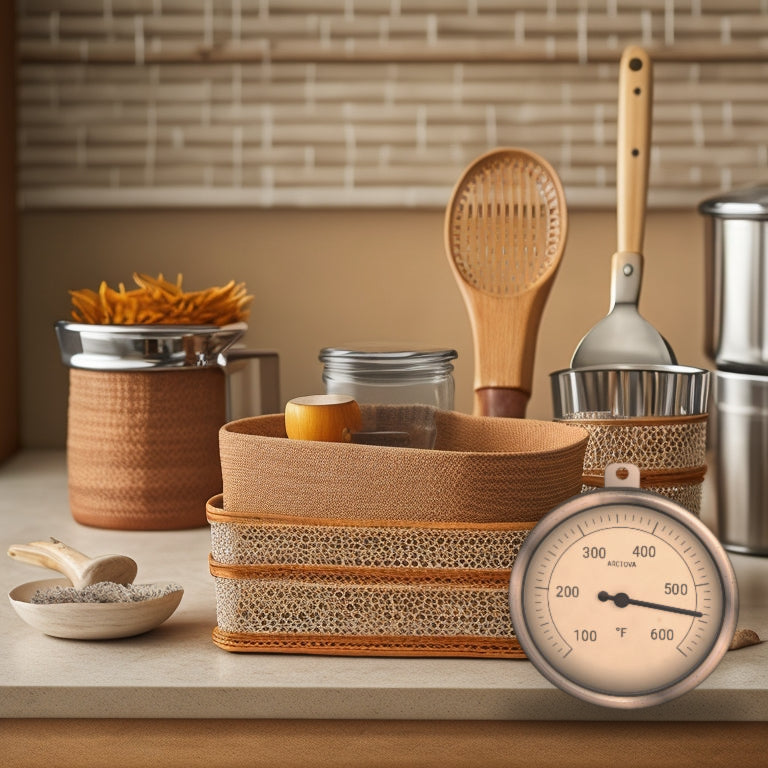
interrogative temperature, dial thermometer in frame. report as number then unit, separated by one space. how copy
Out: 540 °F
